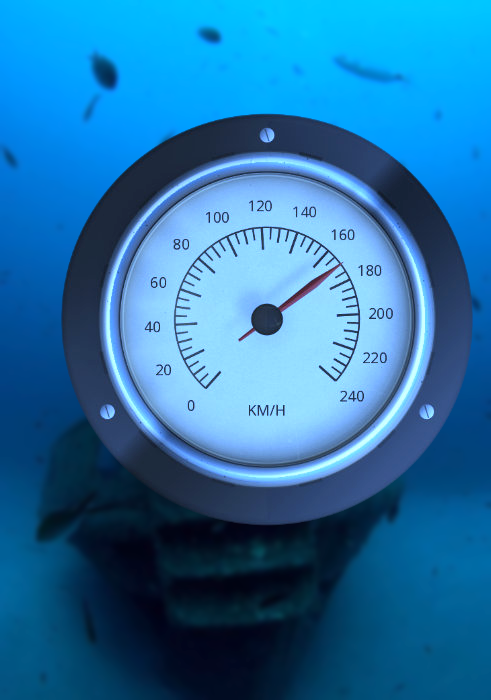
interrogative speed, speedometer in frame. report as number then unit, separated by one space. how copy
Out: 170 km/h
